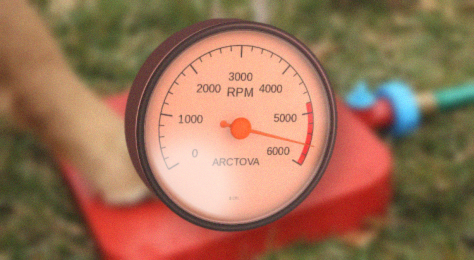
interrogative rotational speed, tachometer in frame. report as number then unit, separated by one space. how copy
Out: 5600 rpm
